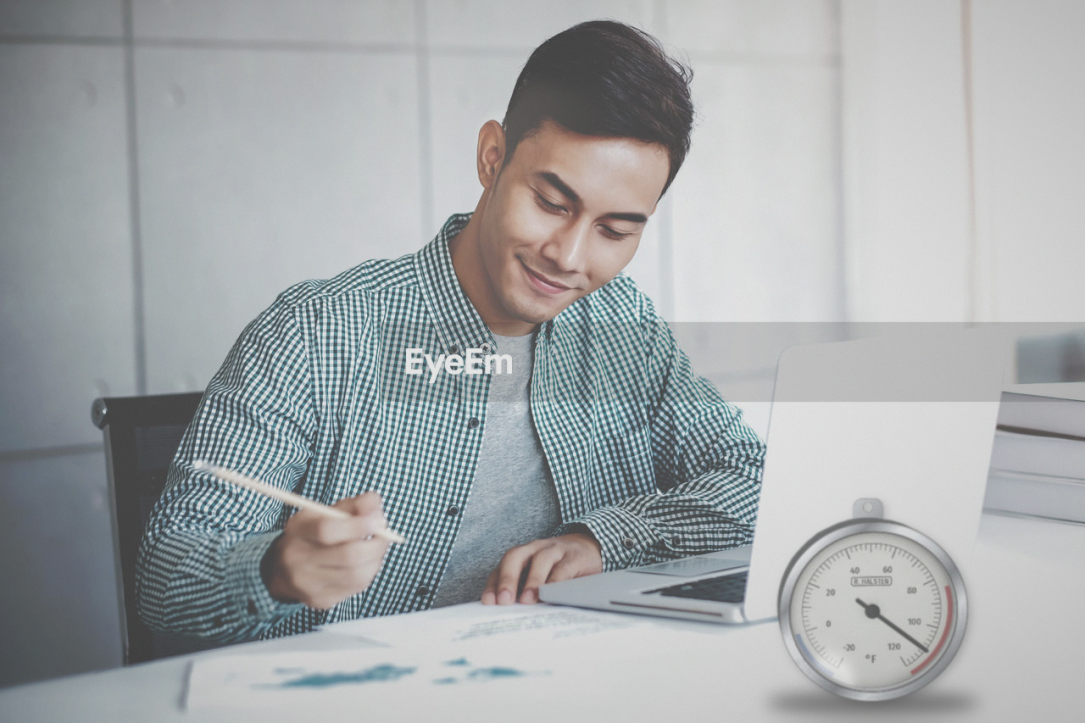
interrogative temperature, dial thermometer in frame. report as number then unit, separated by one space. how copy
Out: 110 °F
